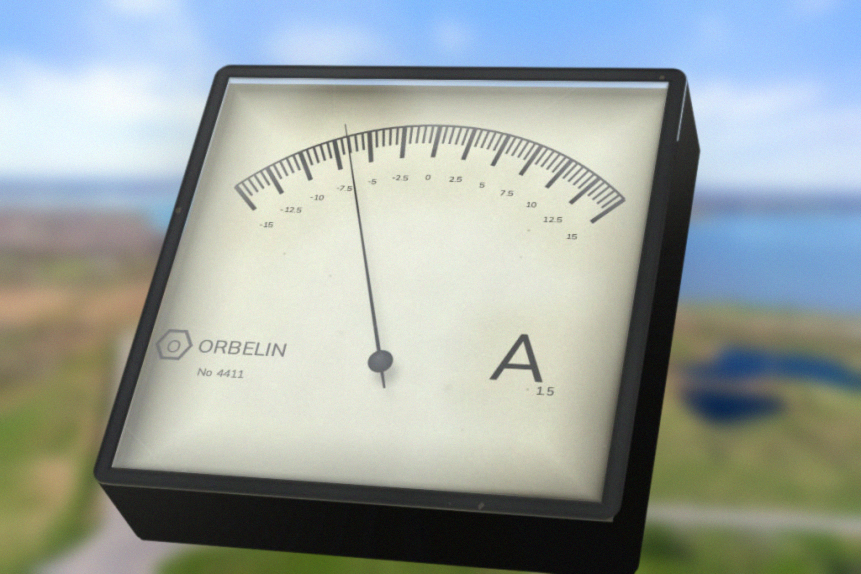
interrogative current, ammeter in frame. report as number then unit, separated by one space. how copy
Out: -6.5 A
